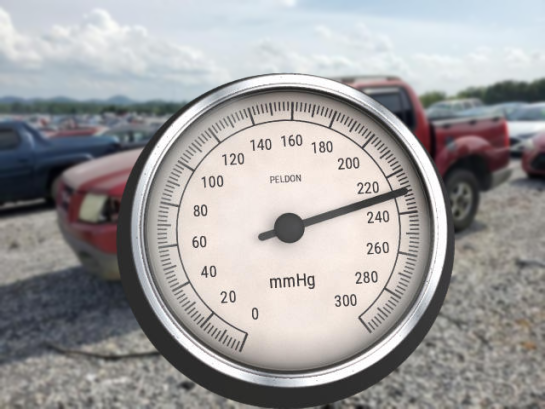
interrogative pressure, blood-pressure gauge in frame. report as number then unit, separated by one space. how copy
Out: 230 mmHg
